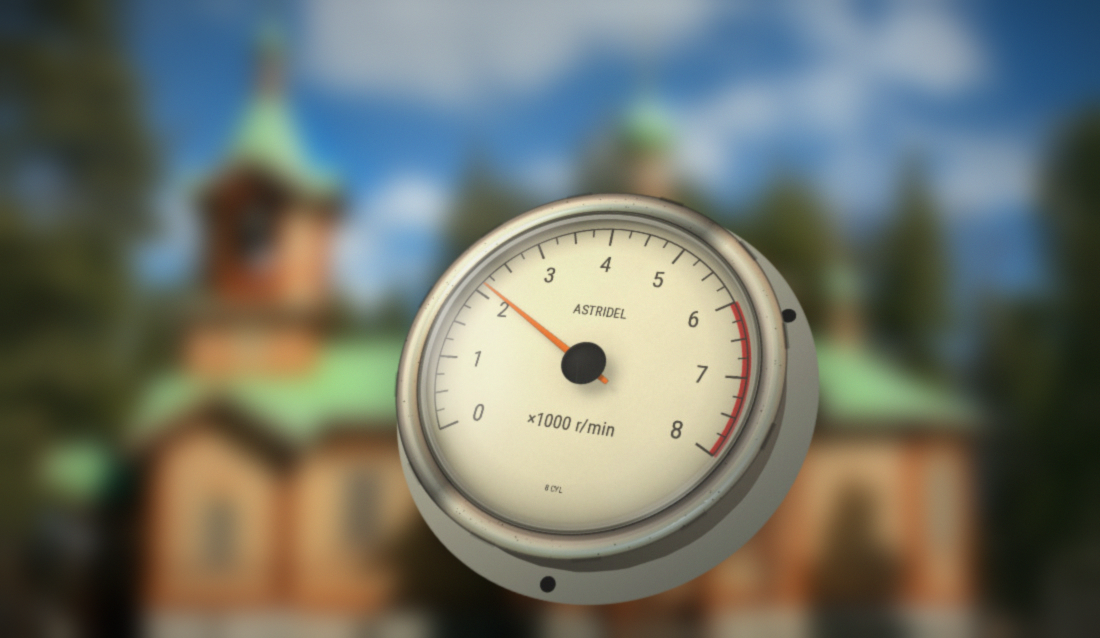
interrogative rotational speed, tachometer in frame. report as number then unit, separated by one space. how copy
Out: 2125 rpm
